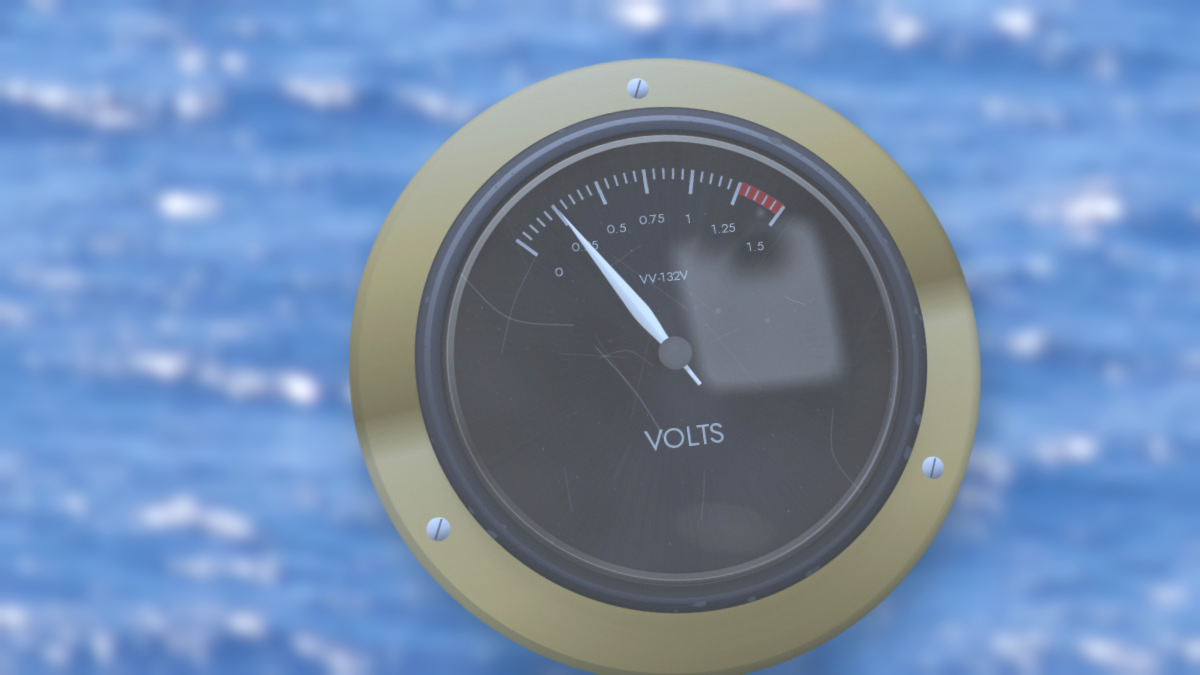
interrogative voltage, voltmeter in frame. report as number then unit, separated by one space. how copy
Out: 0.25 V
